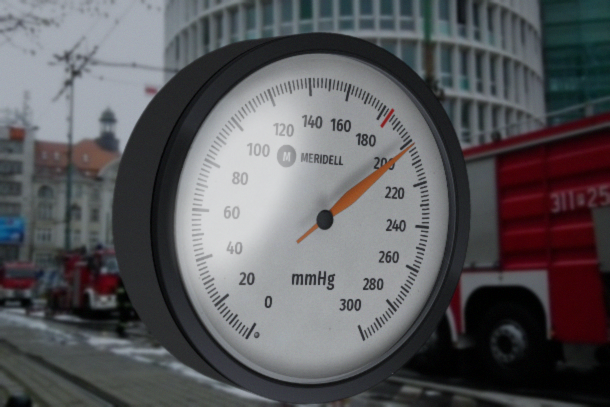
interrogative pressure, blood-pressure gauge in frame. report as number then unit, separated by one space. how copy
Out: 200 mmHg
